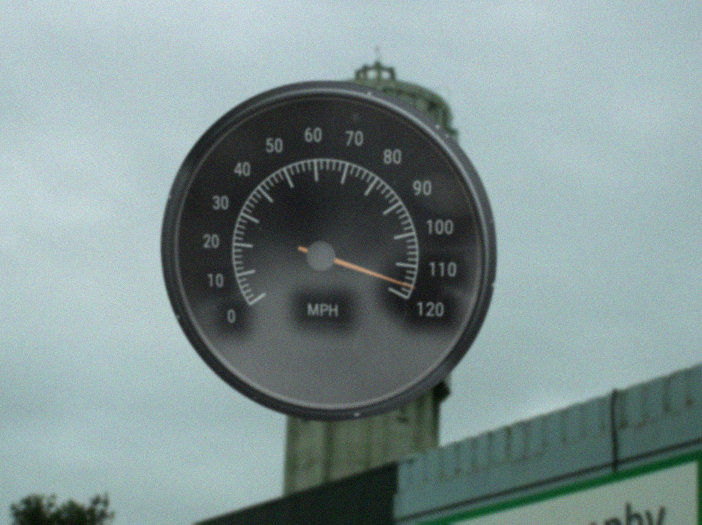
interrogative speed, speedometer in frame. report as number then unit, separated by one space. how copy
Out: 116 mph
